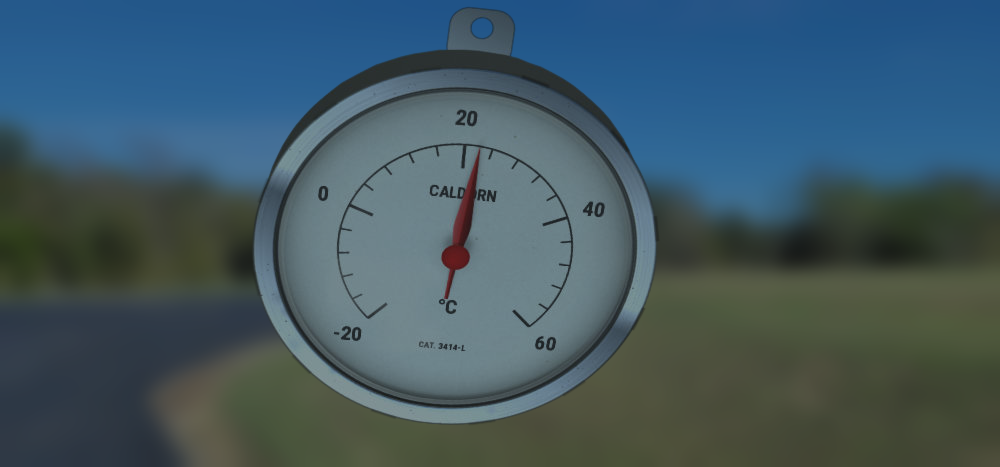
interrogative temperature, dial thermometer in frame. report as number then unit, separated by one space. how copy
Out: 22 °C
